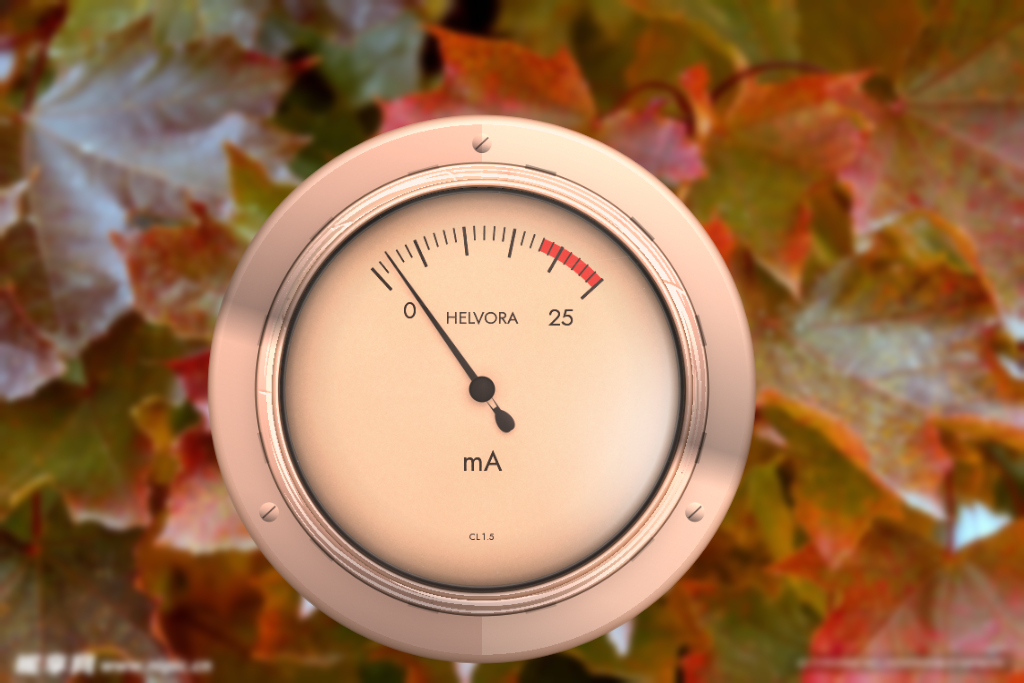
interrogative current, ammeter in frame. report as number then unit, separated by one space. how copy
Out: 2 mA
